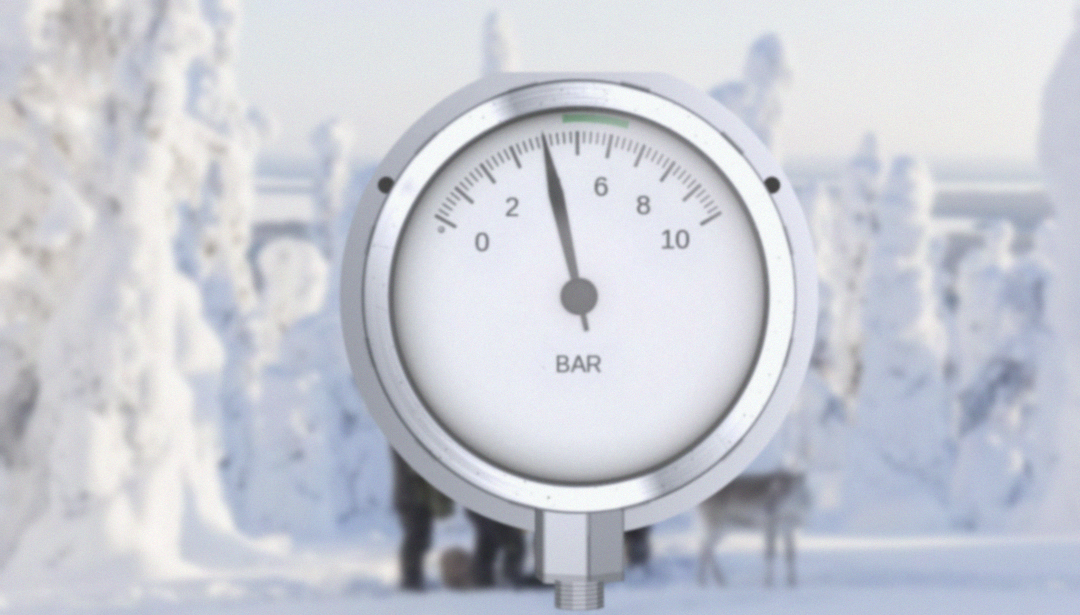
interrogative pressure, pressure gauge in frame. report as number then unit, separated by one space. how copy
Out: 4 bar
